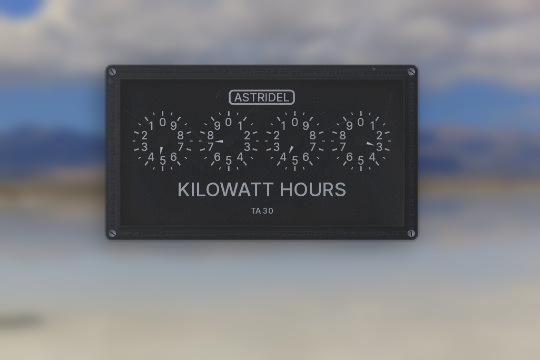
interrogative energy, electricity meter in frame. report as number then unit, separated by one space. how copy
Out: 4743 kWh
